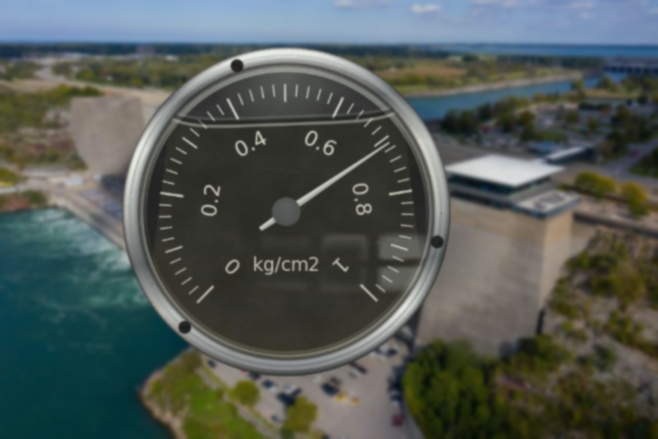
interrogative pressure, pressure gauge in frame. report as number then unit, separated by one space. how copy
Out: 0.71 kg/cm²
